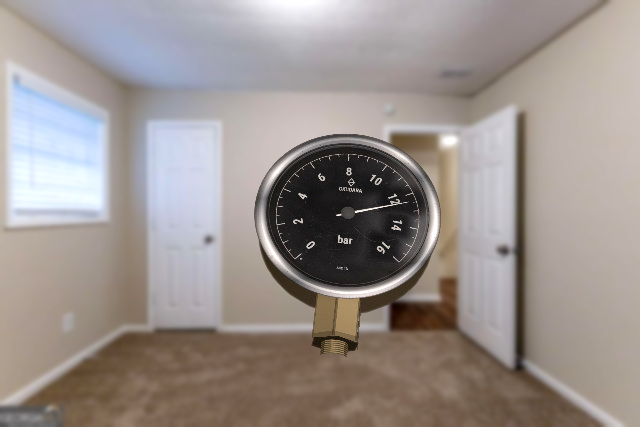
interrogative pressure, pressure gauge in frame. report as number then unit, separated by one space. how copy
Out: 12.5 bar
